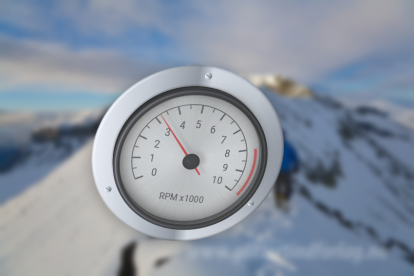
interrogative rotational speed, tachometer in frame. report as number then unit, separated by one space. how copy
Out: 3250 rpm
